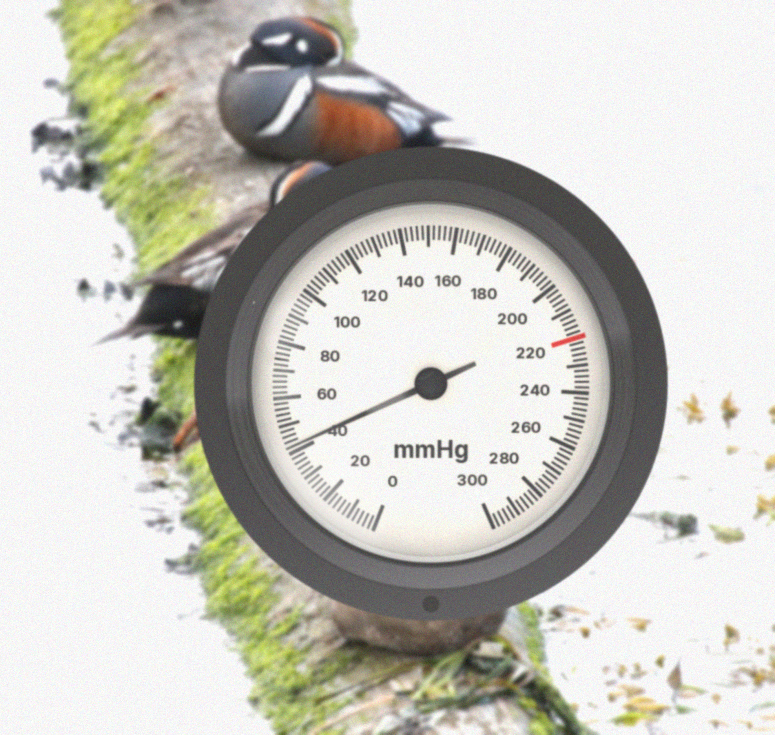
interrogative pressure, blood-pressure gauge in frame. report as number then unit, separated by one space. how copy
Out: 42 mmHg
